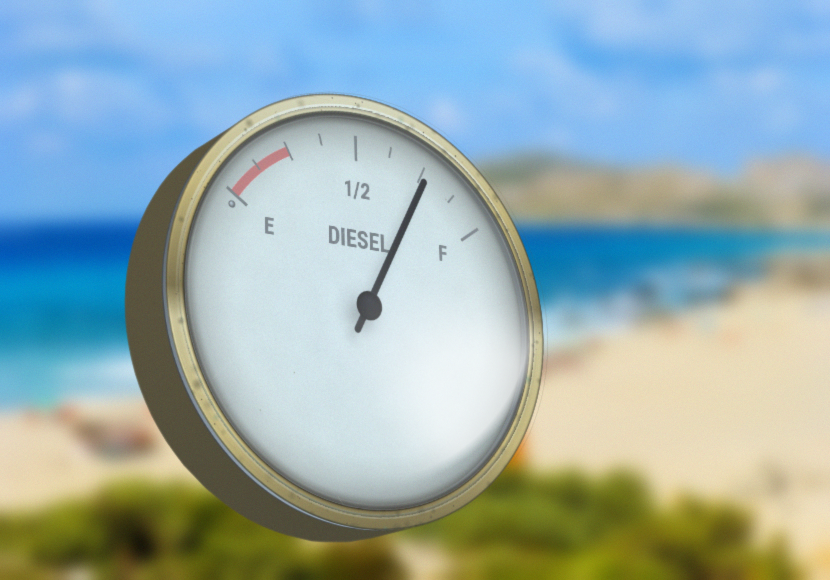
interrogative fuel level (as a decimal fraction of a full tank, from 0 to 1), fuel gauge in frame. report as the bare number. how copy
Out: 0.75
